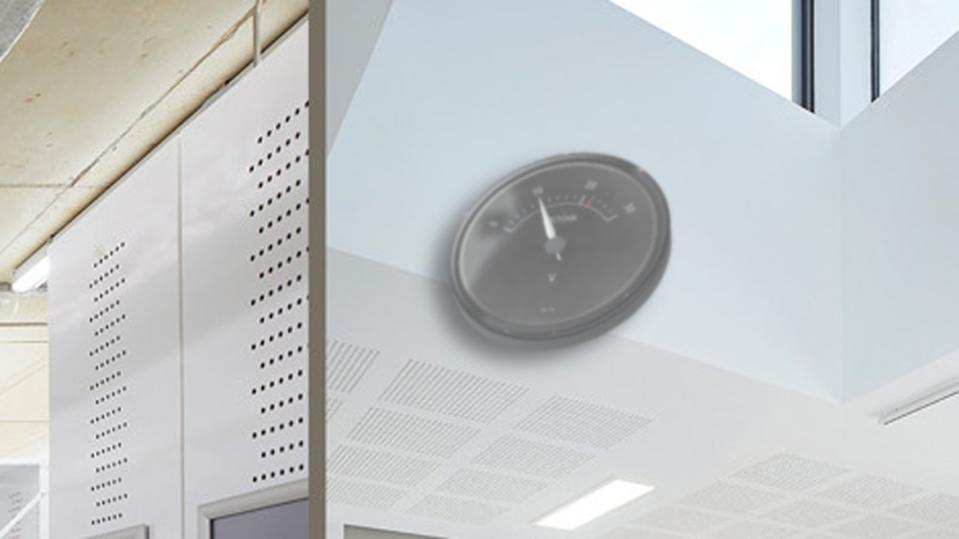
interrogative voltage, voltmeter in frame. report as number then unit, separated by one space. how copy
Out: 10 V
